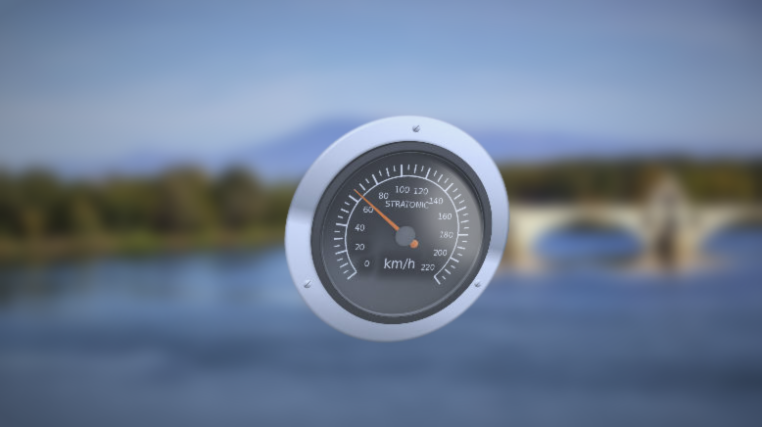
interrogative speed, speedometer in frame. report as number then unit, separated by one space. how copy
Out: 65 km/h
